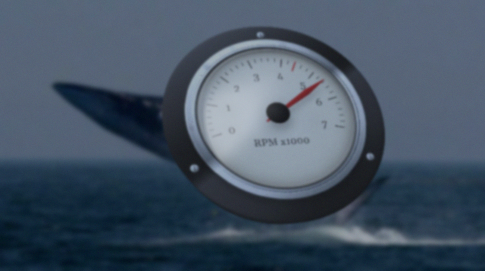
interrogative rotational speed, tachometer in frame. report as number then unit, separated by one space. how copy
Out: 5400 rpm
